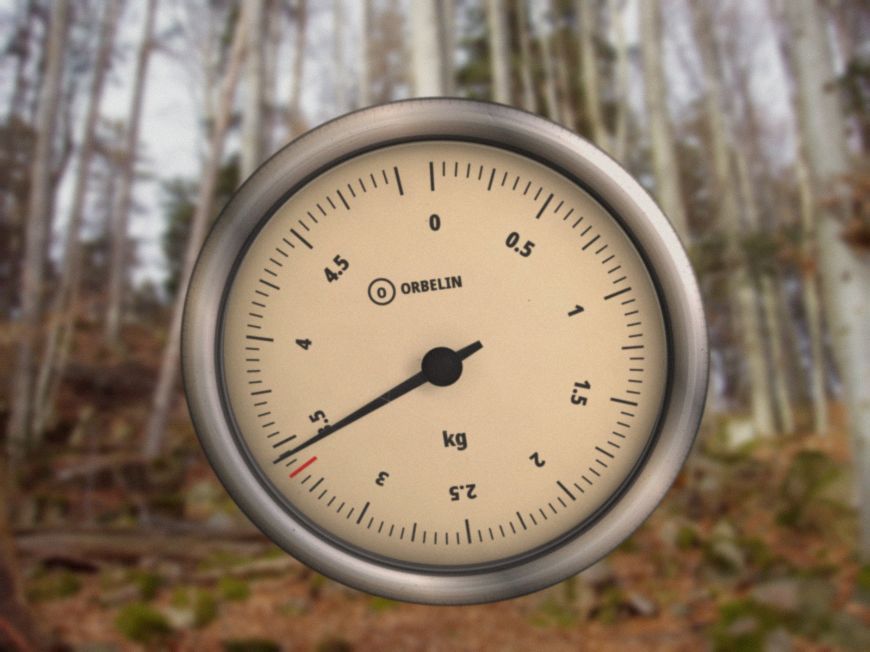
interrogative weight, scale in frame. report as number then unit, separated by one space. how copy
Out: 3.45 kg
